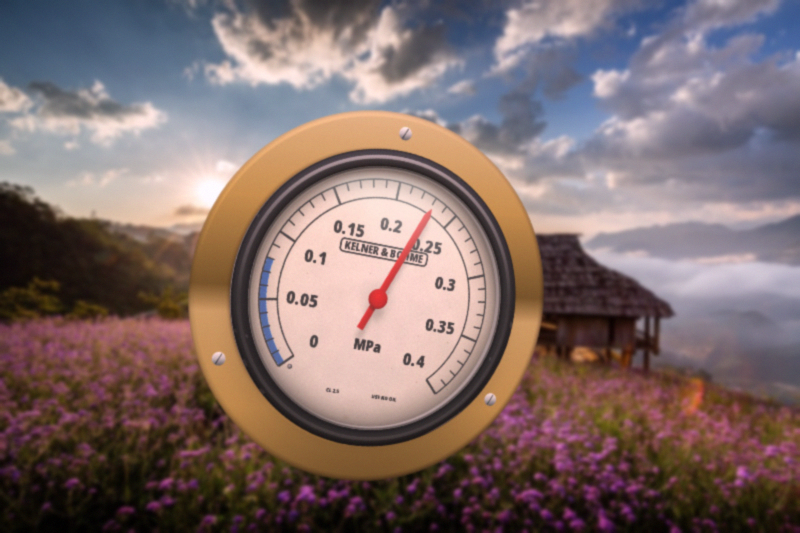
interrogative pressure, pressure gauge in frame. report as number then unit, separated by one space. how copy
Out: 0.23 MPa
